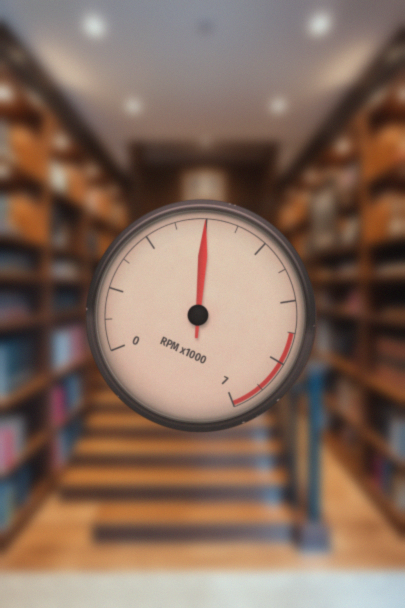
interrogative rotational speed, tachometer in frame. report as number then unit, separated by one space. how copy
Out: 3000 rpm
